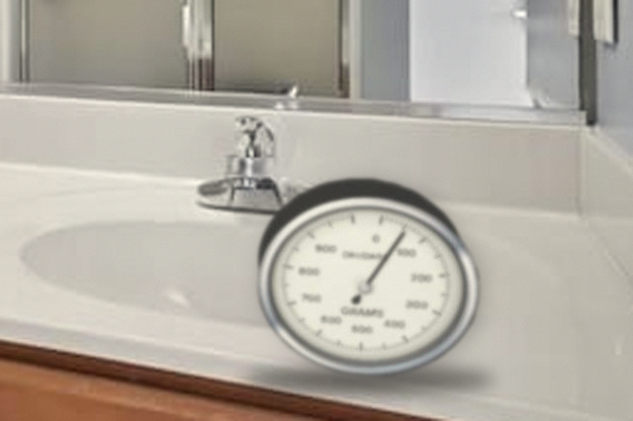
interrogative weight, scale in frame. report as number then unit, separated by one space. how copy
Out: 50 g
